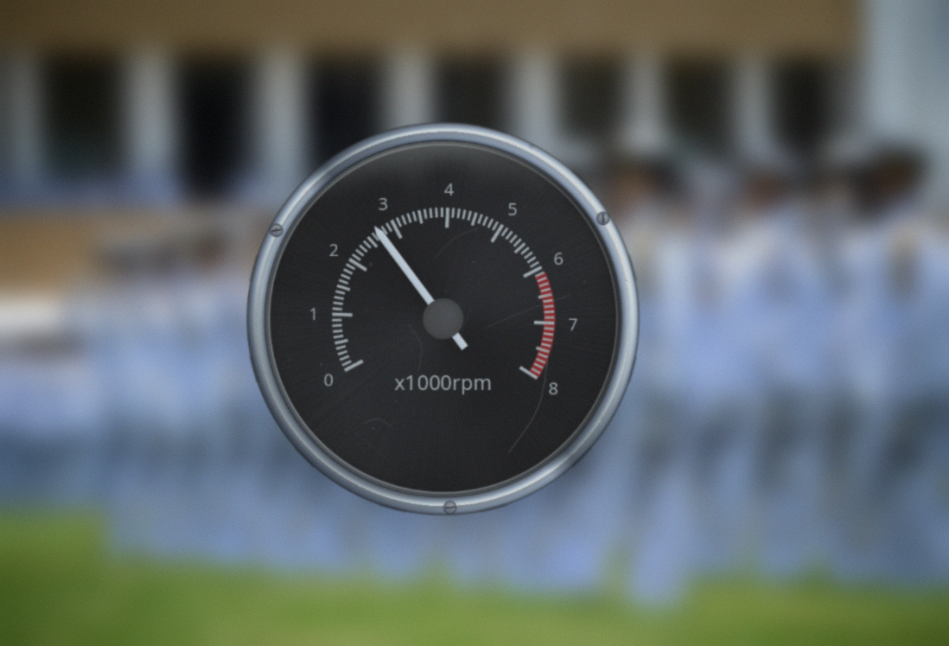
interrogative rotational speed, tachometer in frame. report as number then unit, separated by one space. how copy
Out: 2700 rpm
